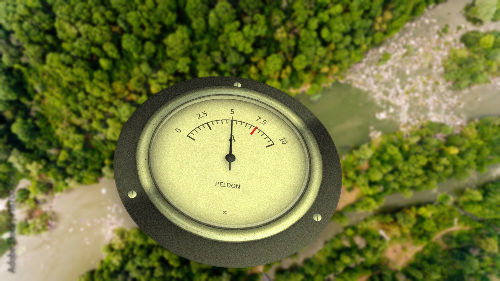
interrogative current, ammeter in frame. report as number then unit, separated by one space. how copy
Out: 5 A
